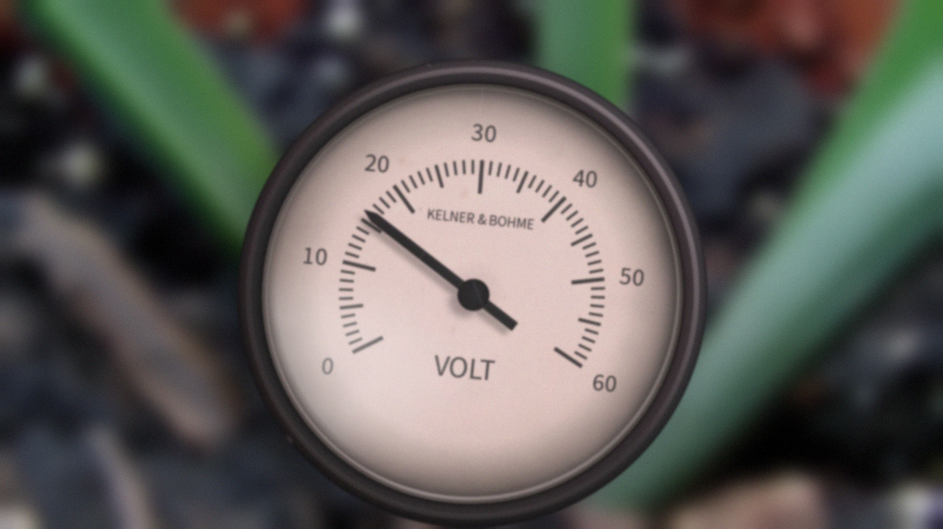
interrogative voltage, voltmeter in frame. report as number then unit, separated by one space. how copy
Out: 16 V
